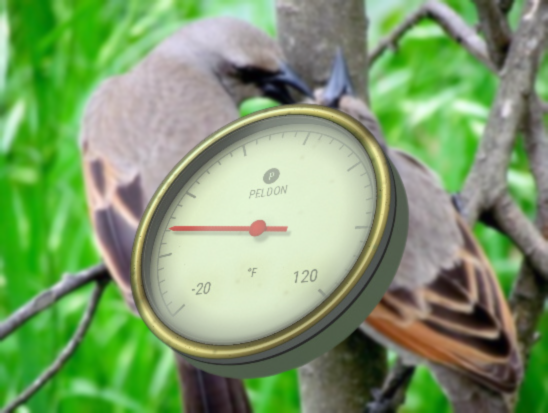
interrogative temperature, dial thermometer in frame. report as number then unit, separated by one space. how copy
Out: 8 °F
